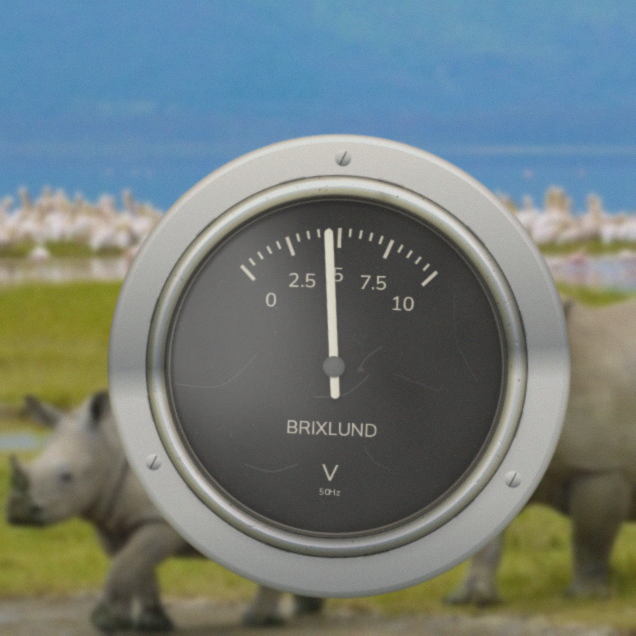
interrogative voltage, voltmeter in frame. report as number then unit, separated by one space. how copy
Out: 4.5 V
